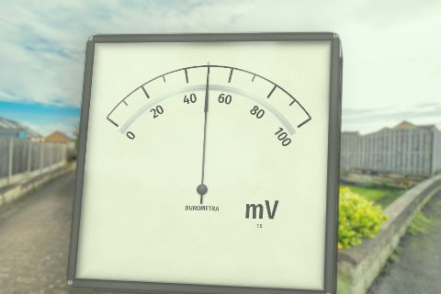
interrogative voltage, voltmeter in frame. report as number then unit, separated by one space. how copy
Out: 50 mV
